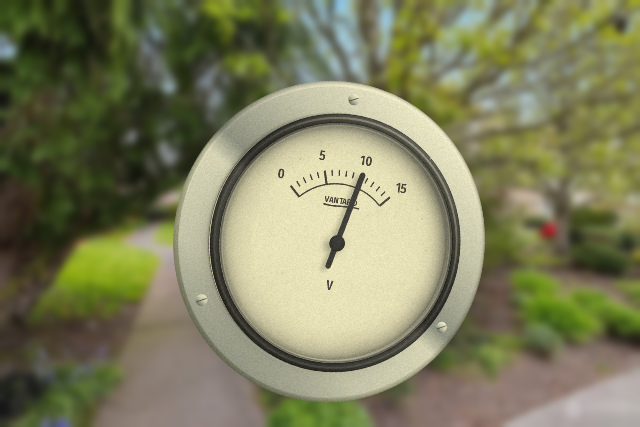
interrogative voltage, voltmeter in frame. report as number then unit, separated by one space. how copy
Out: 10 V
